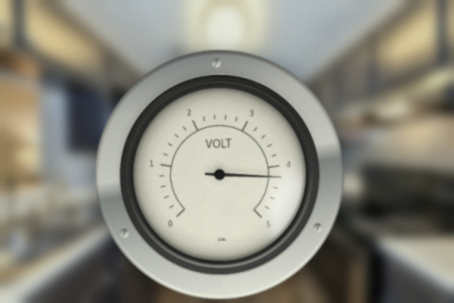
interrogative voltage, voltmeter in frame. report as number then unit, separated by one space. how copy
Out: 4.2 V
